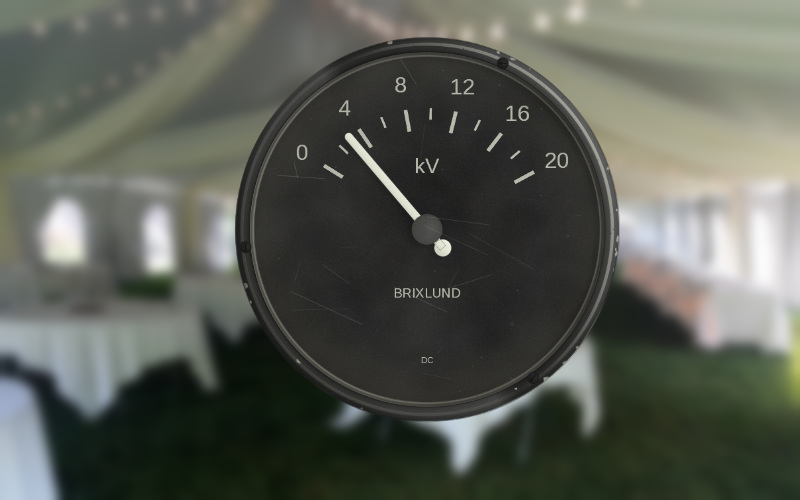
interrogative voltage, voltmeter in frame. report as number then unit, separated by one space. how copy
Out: 3 kV
